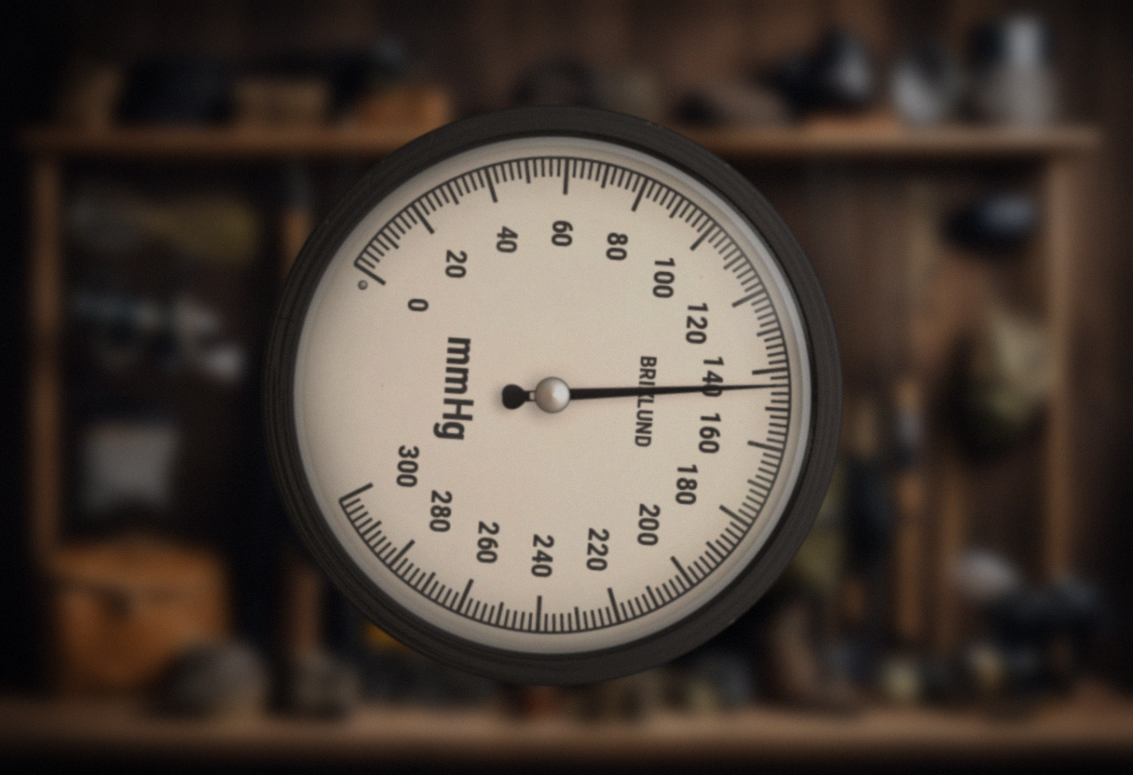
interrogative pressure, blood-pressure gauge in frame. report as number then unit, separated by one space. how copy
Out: 144 mmHg
